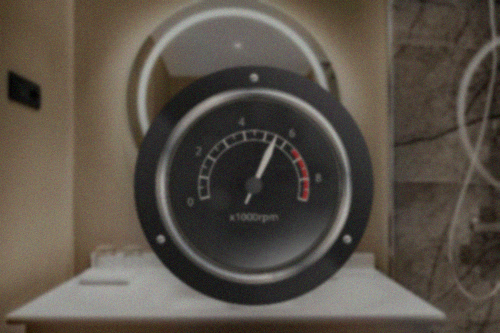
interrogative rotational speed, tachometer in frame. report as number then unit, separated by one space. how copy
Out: 5500 rpm
